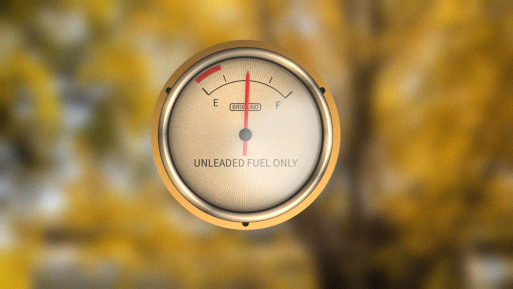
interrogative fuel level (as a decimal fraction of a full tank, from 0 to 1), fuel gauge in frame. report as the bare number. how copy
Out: 0.5
